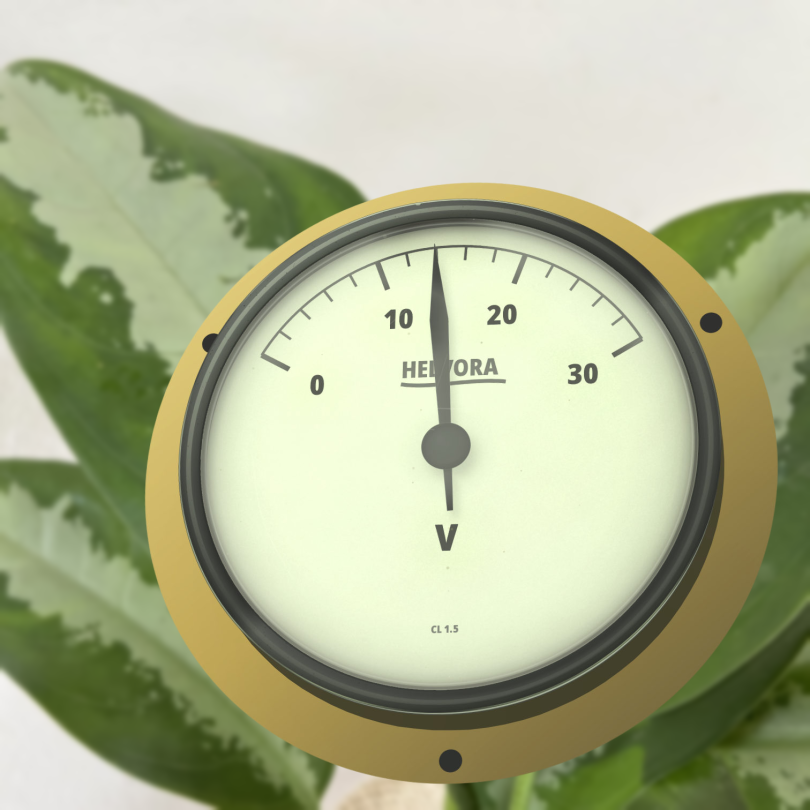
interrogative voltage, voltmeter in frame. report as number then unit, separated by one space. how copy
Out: 14 V
